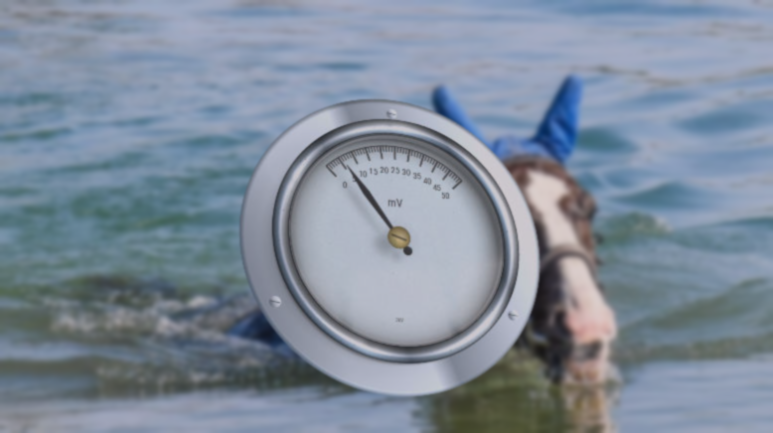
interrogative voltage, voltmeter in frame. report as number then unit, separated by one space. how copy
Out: 5 mV
